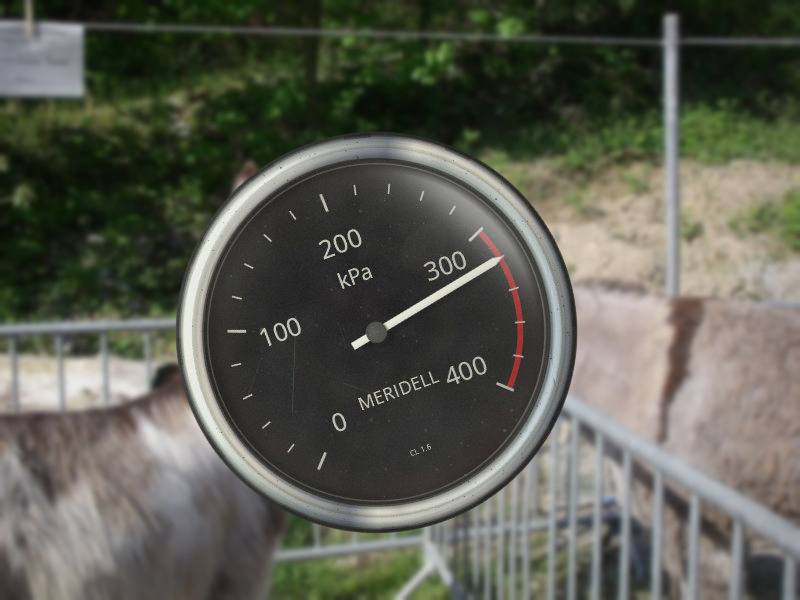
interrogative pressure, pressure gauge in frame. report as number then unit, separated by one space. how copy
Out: 320 kPa
